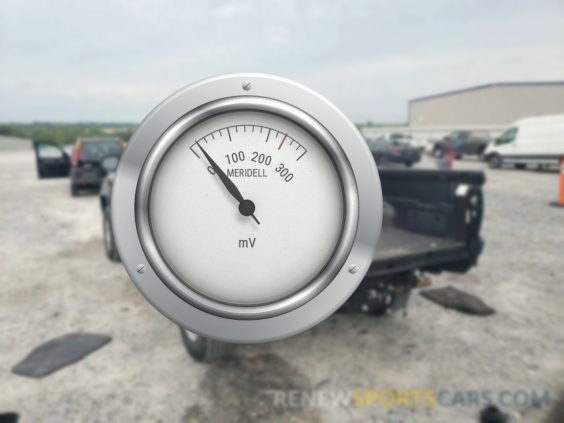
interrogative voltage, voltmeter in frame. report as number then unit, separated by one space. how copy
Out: 20 mV
